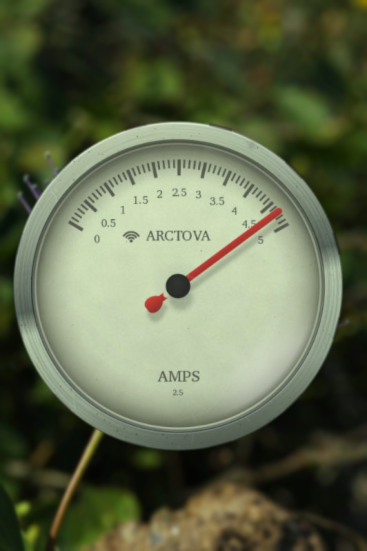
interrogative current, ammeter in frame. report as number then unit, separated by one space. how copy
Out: 4.7 A
